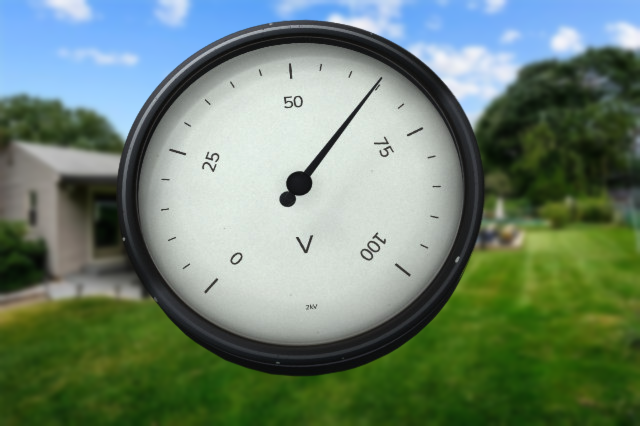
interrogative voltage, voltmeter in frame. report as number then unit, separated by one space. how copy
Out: 65 V
